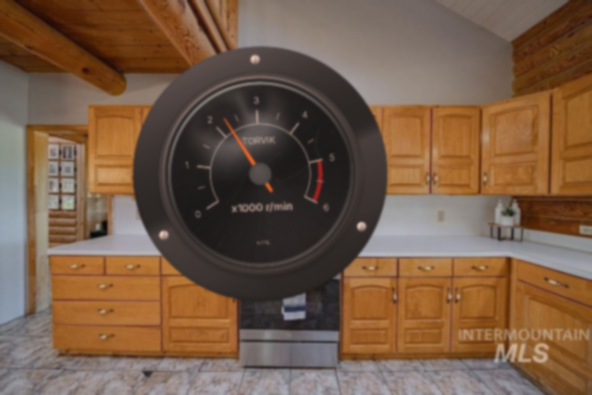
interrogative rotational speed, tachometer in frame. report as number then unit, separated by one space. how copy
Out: 2250 rpm
